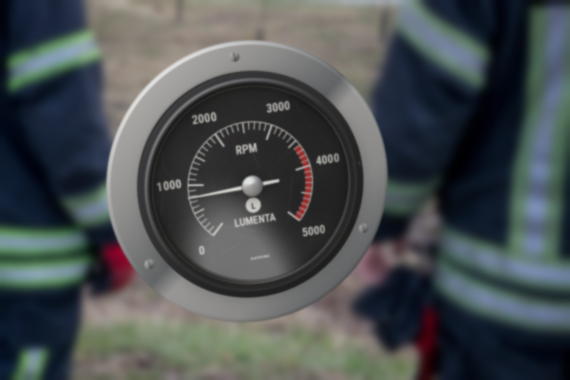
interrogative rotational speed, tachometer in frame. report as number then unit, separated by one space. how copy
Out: 800 rpm
